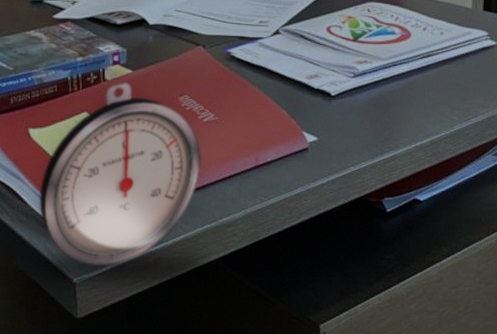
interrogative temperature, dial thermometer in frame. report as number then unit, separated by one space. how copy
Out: 0 °C
